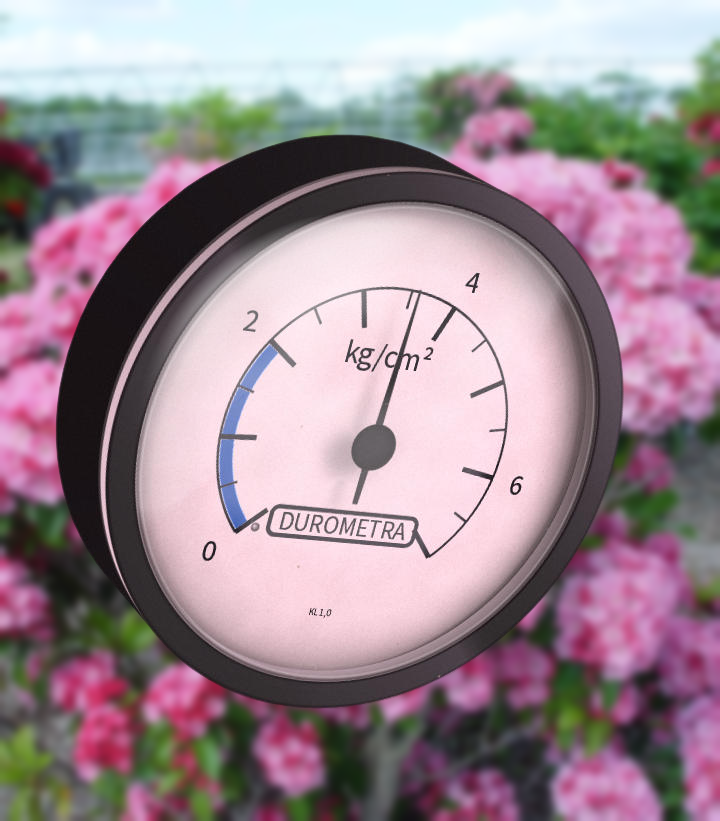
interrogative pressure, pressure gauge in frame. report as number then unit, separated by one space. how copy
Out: 3.5 kg/cm²
